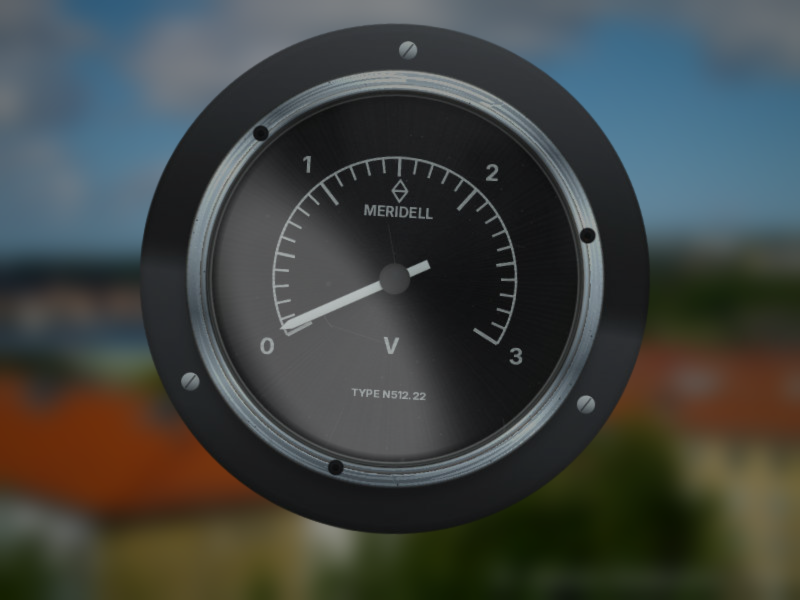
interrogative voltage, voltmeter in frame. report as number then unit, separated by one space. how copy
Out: 0.05 V
